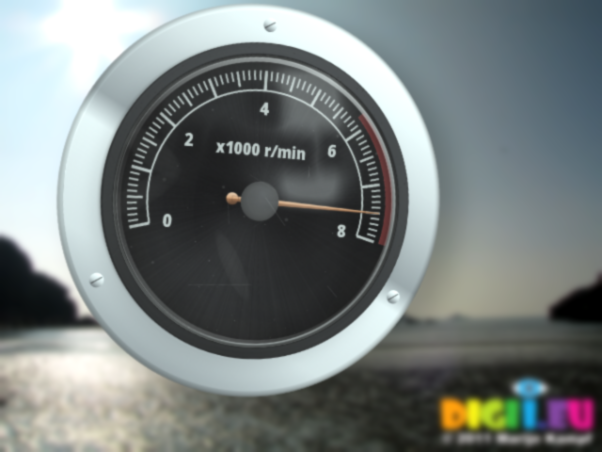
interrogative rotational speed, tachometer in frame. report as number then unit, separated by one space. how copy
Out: 7500 rpm
